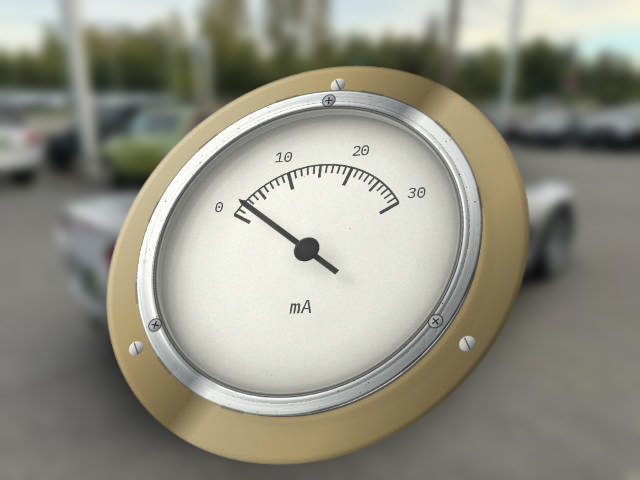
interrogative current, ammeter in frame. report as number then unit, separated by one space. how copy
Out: 2 mA
